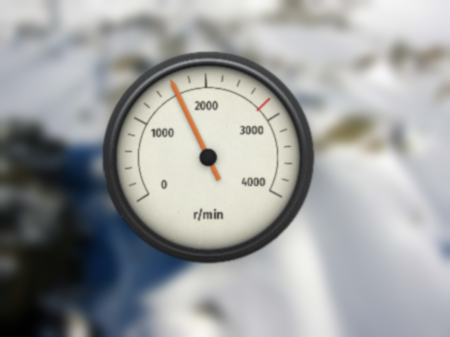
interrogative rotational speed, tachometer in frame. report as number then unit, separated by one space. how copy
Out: 1600 rpm
